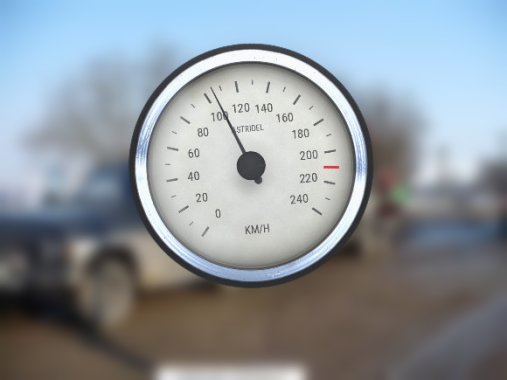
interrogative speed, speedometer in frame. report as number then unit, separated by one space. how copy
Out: 105 km/h
